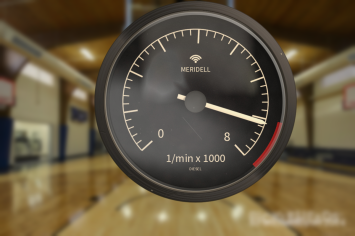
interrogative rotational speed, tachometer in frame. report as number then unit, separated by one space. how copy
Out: 7100 rpm
